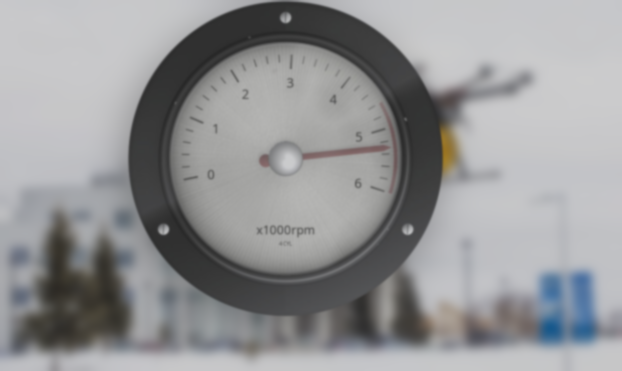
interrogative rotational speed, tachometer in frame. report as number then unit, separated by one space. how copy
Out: 5300 rpm
